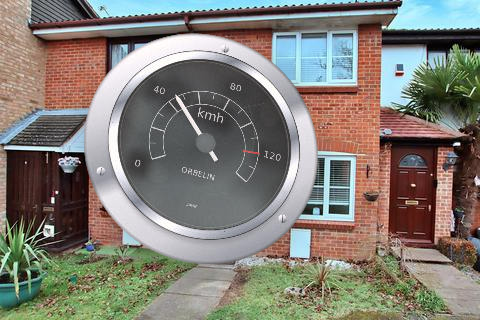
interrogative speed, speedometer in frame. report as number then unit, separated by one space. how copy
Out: 45 km/h
